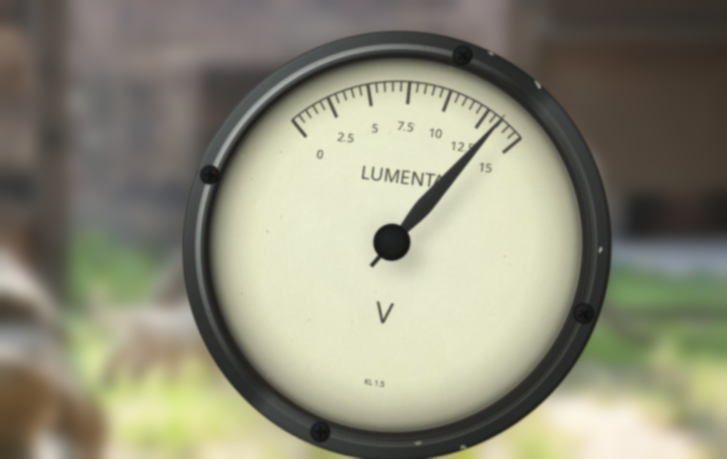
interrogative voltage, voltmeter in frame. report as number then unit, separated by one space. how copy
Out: 13.5 V
